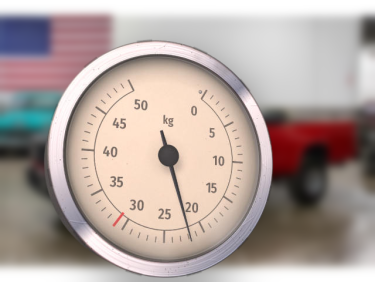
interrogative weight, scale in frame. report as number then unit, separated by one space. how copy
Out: 22 kg
